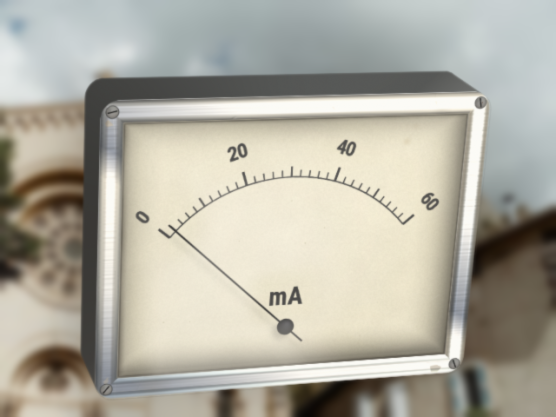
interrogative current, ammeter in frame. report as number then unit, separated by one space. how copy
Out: 2 mA
